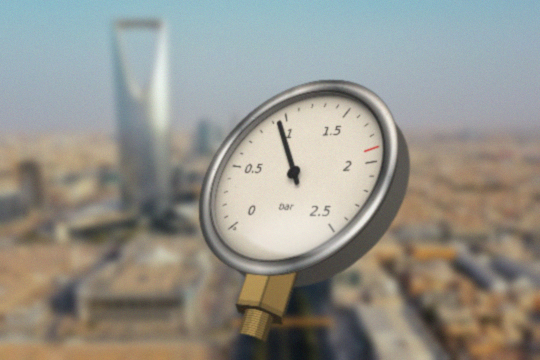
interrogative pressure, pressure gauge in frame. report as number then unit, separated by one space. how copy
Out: 0.95 bar
